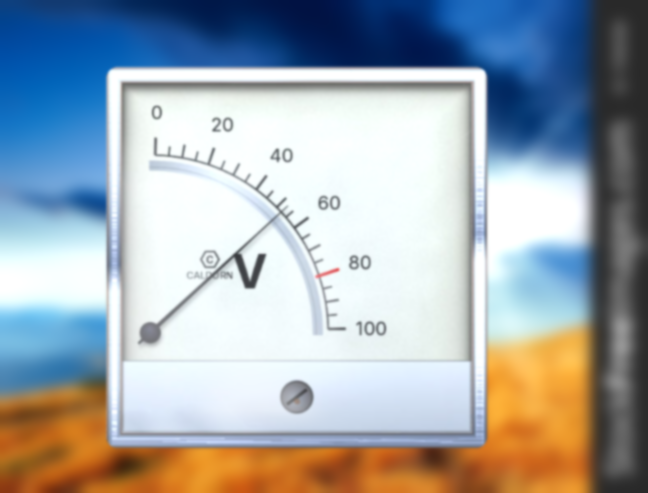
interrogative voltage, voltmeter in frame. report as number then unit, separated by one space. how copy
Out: 52.5 V
